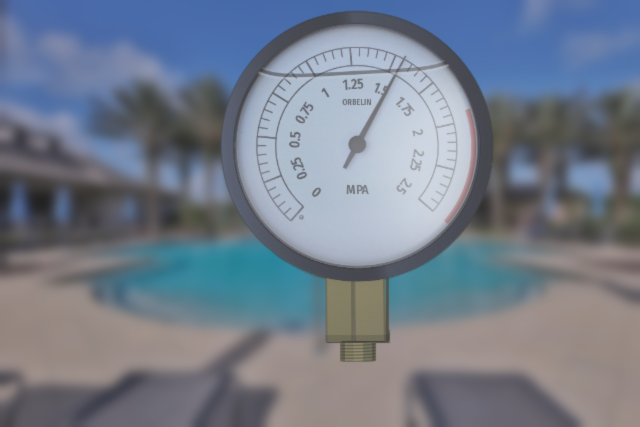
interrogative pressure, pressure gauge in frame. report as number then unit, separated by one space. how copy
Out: 1.55 MPa
